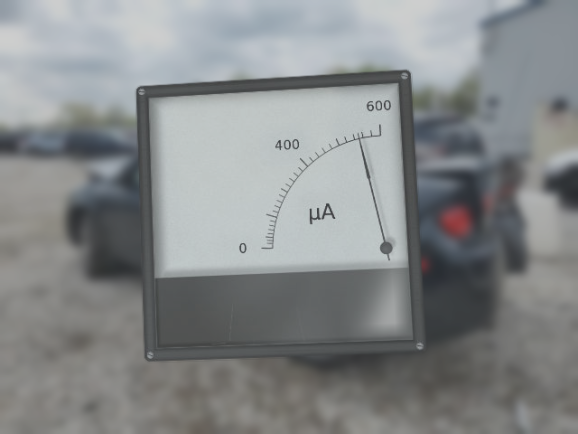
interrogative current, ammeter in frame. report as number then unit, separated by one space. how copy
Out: 550 µA
